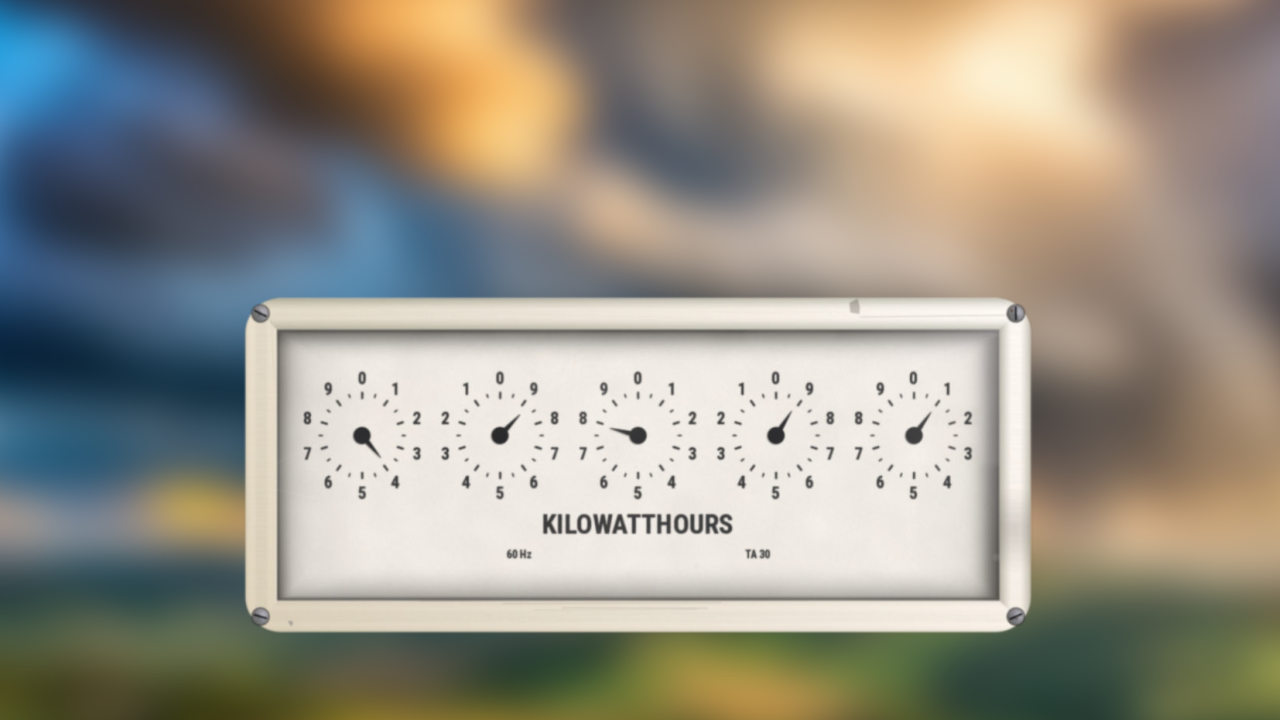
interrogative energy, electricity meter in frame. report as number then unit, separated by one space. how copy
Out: 38791 kWh
